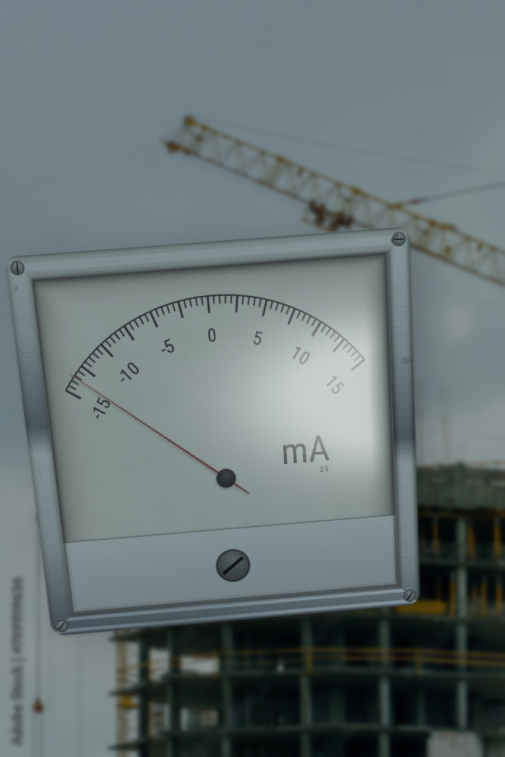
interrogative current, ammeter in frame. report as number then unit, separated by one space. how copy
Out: -13.5 mA
